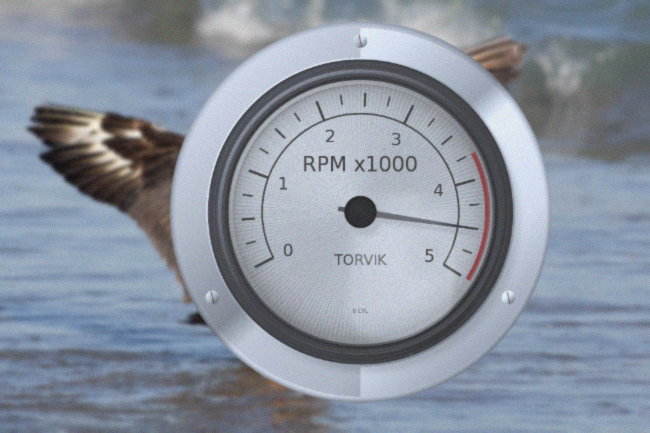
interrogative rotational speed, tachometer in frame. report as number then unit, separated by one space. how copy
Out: 4500 rpm
